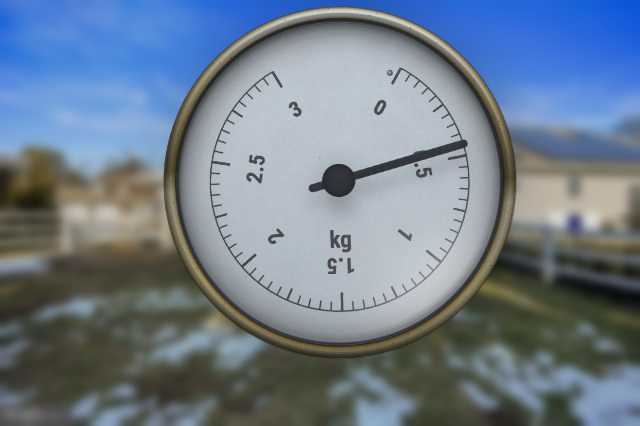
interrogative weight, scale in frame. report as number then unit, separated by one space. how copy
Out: 0.45 kg
